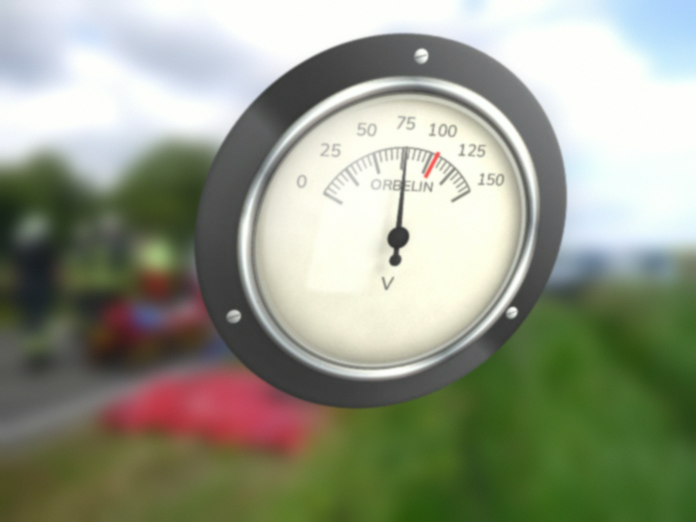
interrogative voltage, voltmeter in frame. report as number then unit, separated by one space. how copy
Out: 75 V
